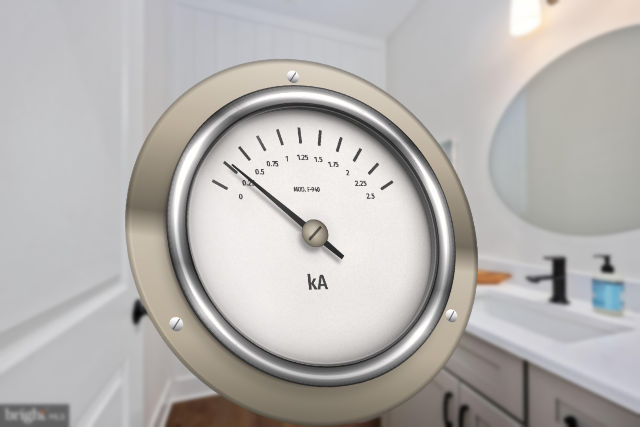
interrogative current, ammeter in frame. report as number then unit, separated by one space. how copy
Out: 0.25 kA
